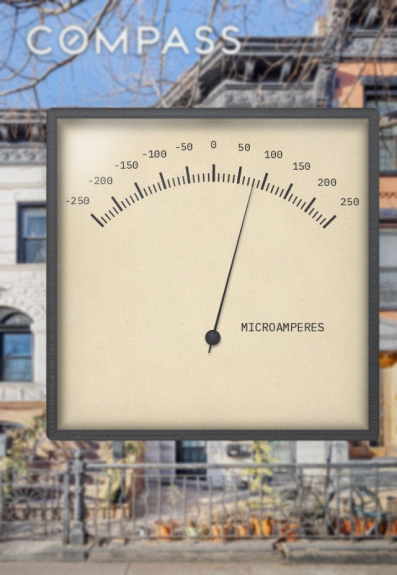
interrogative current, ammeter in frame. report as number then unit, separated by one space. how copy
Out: 80 µA
